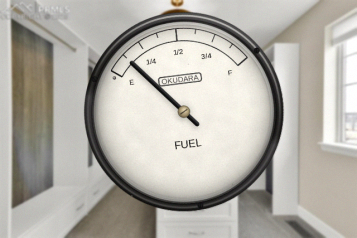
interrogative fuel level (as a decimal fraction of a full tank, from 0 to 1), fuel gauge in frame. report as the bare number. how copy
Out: 0.125
